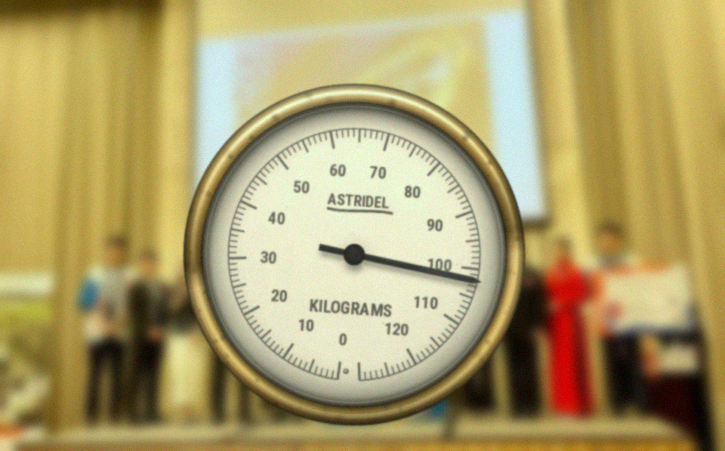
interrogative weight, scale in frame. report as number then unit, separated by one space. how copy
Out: 102 kg
